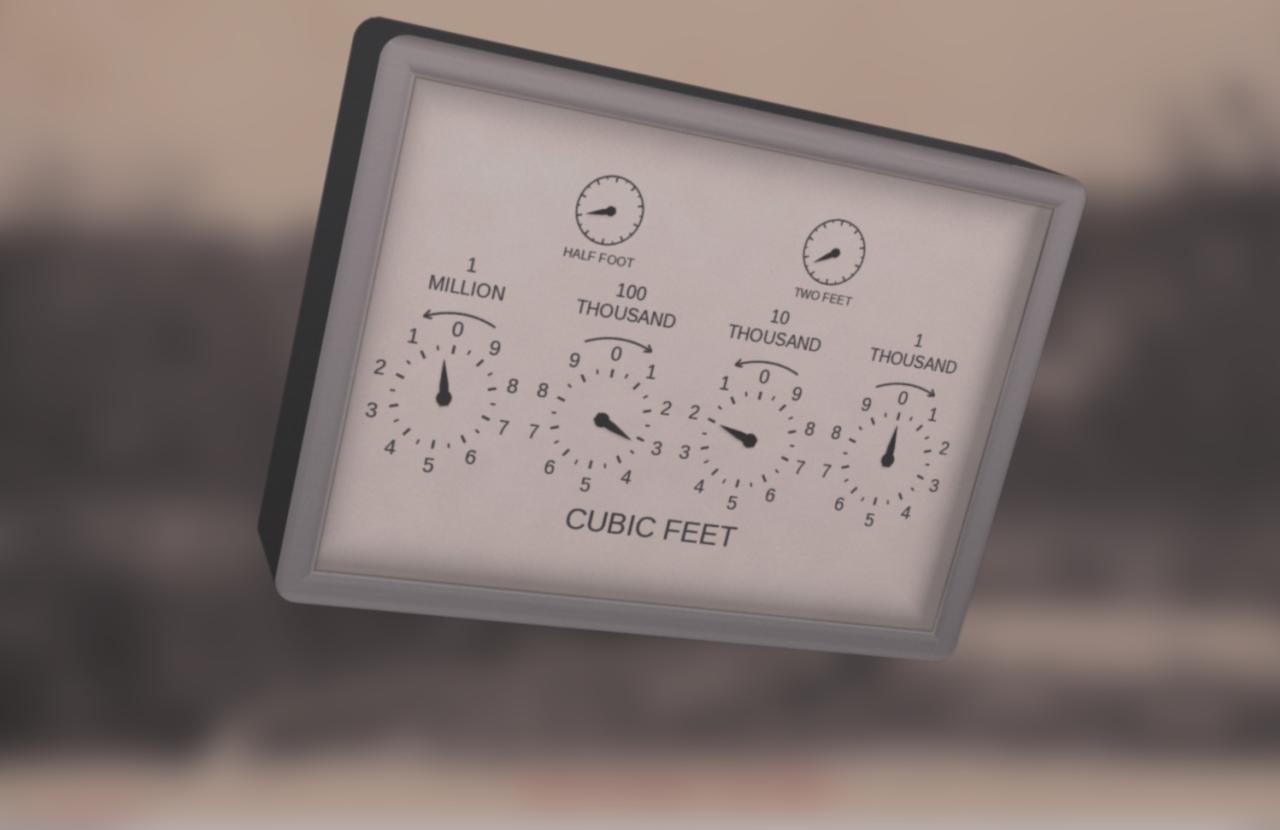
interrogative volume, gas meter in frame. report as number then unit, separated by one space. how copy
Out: 32000 ft³
